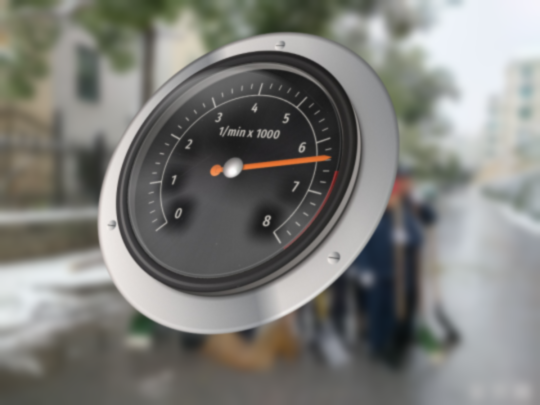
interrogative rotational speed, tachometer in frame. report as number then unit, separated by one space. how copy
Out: 6400 rpm
